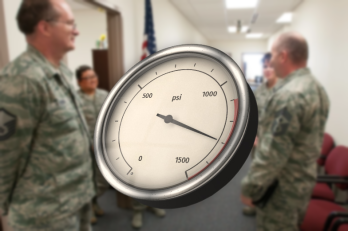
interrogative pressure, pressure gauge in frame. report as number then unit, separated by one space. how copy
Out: 1300 psi
